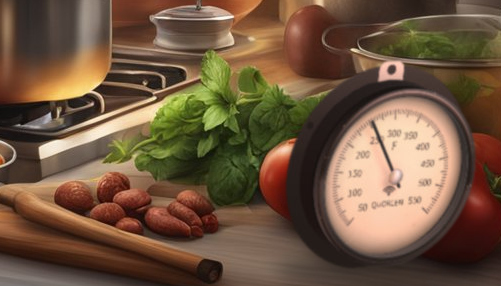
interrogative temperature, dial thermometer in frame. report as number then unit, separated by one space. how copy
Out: 250 °F
